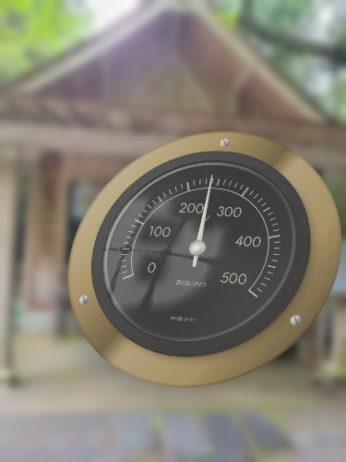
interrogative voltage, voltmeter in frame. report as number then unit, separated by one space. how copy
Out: 240 V
